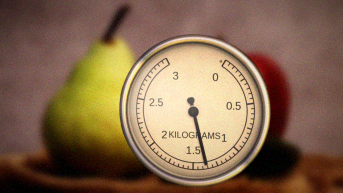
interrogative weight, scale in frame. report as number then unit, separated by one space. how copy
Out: 1.35 kg
